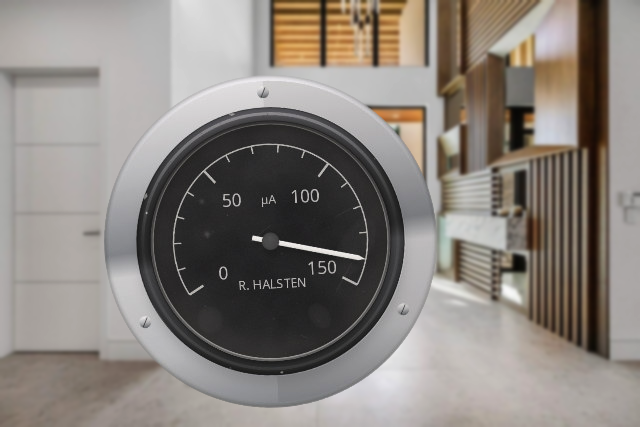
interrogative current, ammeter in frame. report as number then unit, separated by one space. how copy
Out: 140 µA
